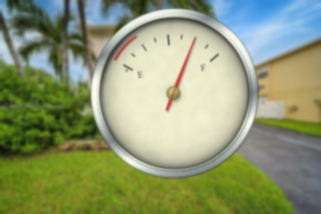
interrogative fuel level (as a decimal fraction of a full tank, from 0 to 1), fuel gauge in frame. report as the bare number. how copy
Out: 0.75
